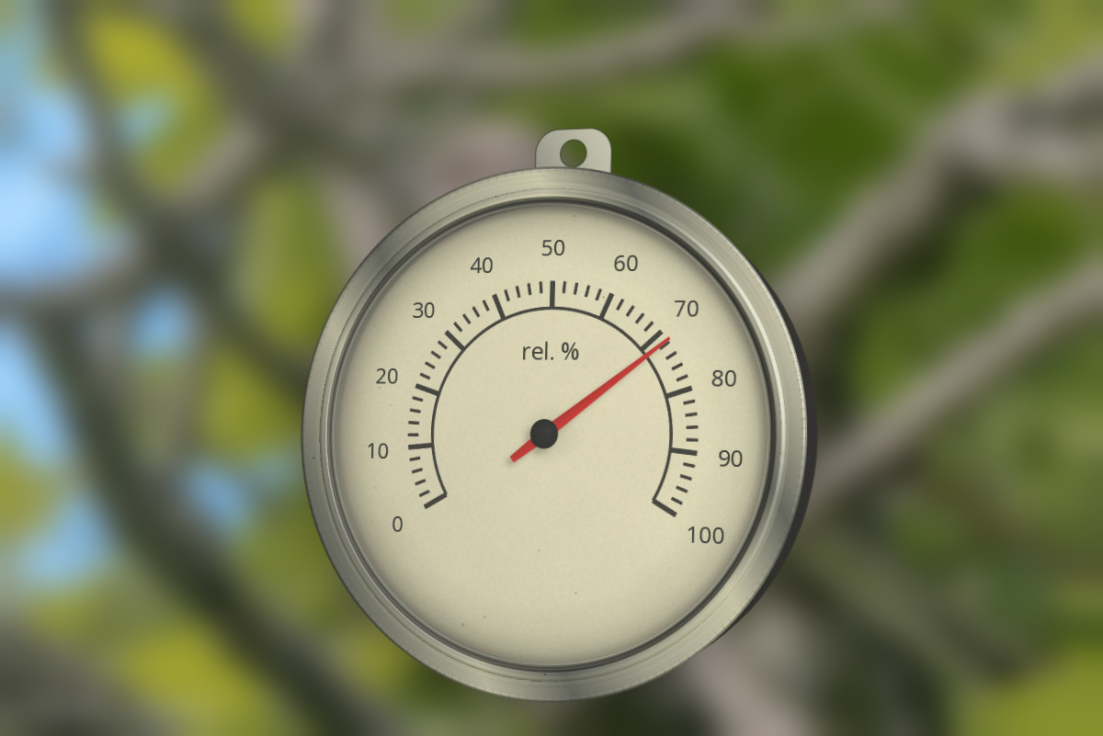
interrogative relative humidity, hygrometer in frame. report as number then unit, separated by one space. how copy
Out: 72 %
